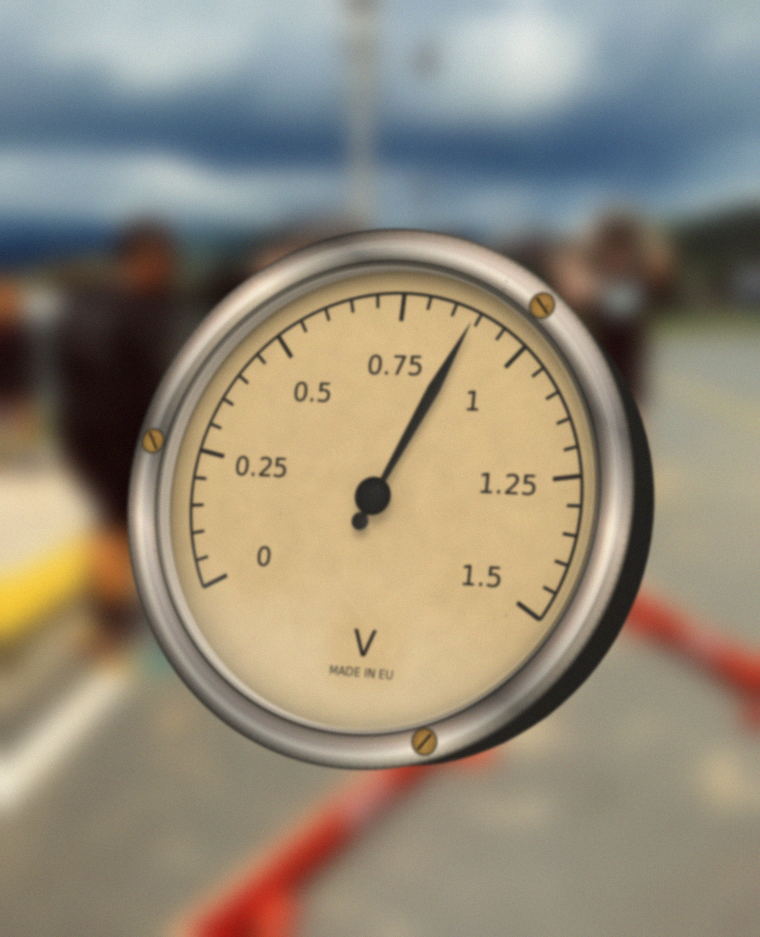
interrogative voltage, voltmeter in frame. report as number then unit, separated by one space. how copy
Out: 0.9 V
